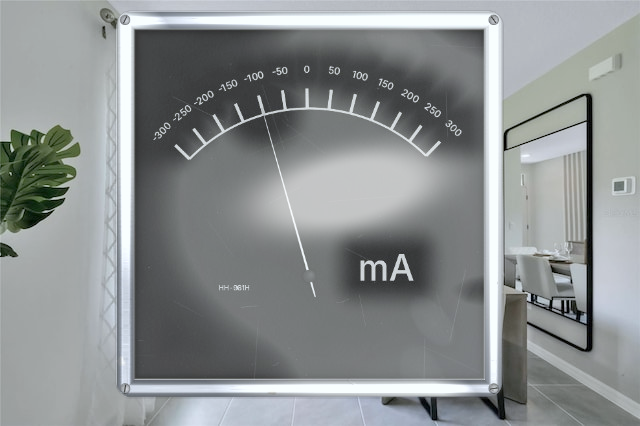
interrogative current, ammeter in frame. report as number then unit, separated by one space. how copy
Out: -100 mA
